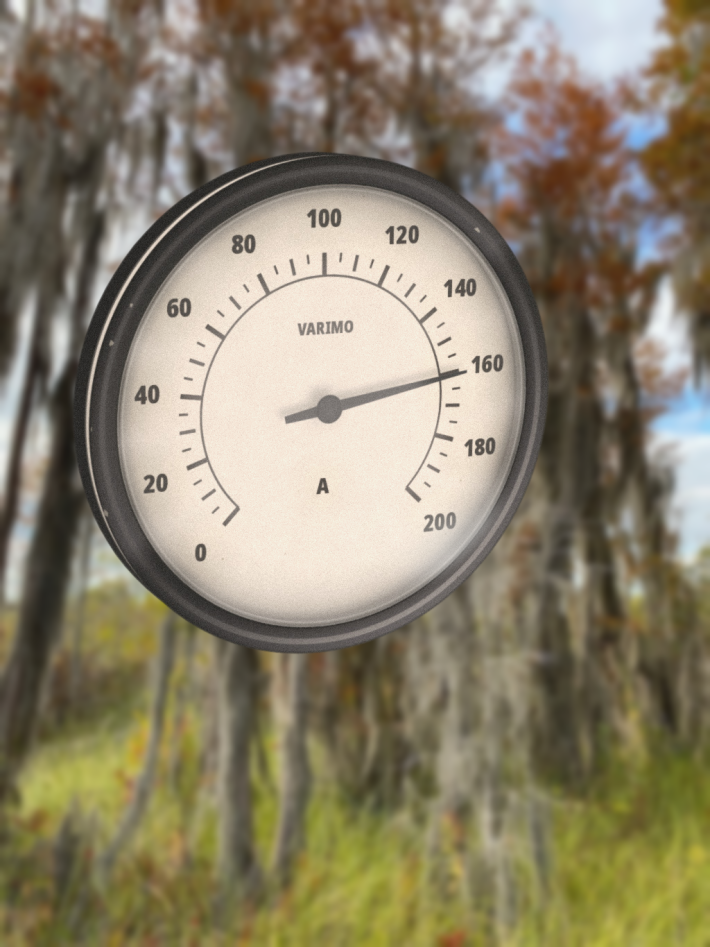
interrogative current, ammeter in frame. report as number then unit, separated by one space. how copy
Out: 160 A
